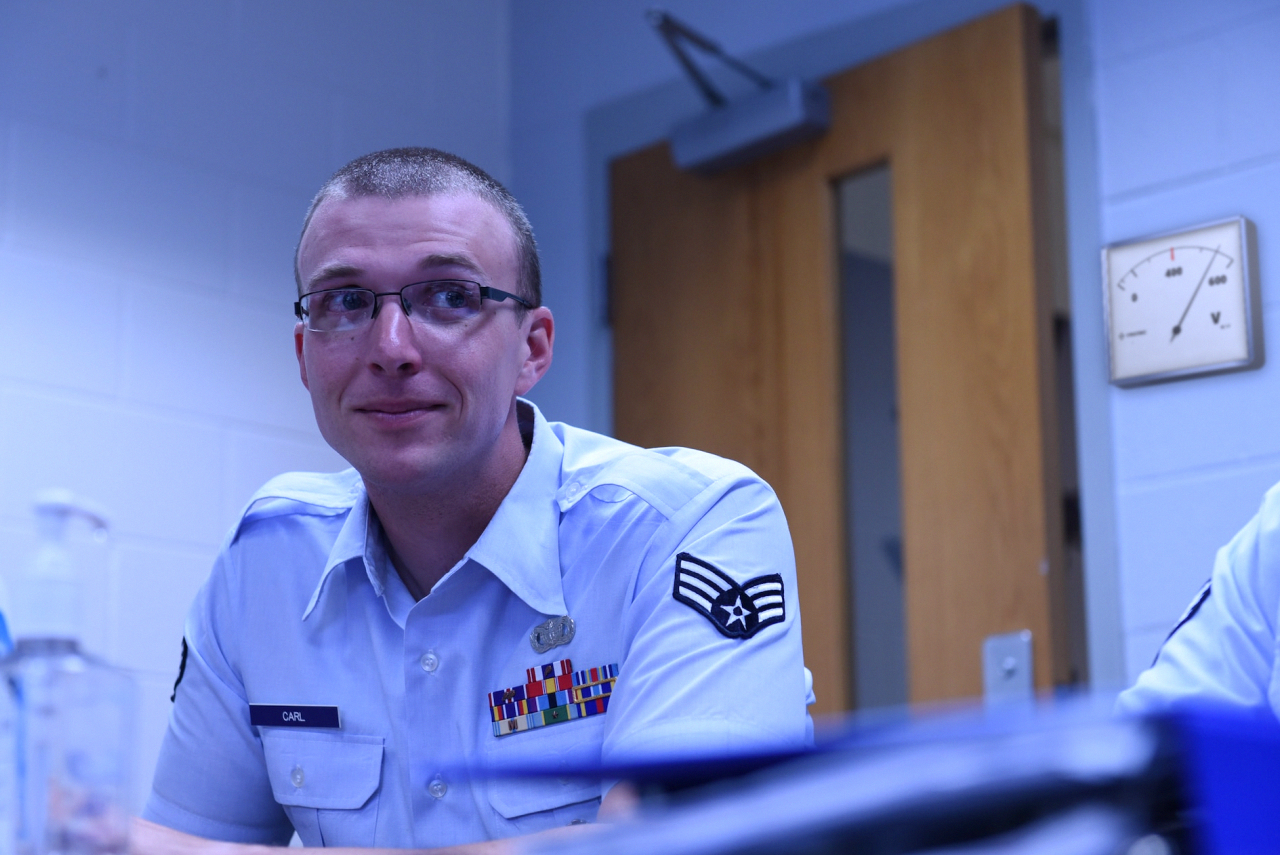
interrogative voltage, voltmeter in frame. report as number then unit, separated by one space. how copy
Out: 550 V
